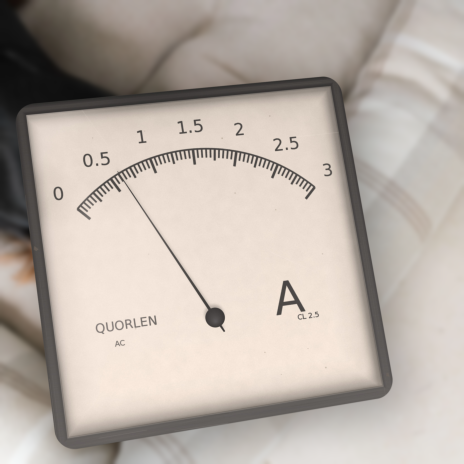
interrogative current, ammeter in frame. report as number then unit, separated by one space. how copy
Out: 0.6 A
